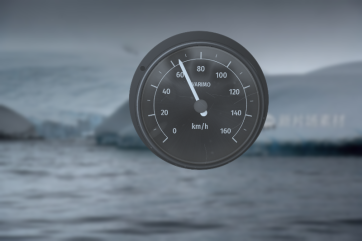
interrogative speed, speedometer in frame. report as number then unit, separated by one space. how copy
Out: 65 km/h
